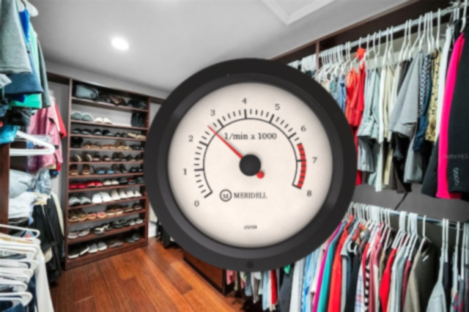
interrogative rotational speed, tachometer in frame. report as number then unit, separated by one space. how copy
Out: 2600 rpm
